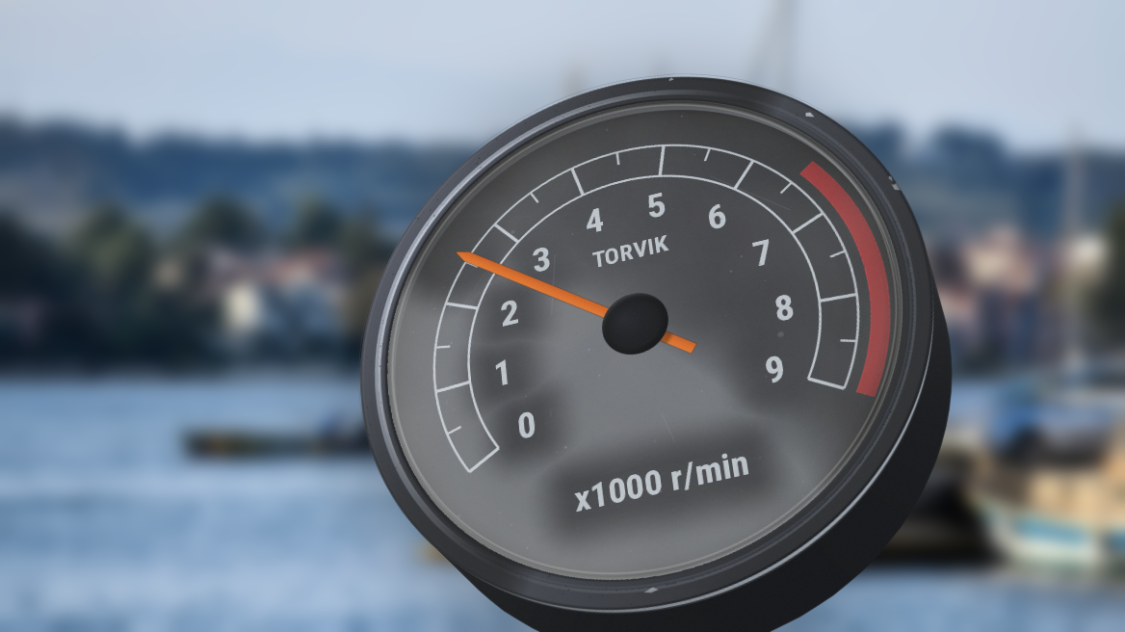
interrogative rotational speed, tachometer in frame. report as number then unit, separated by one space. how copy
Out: 2500 rpm
